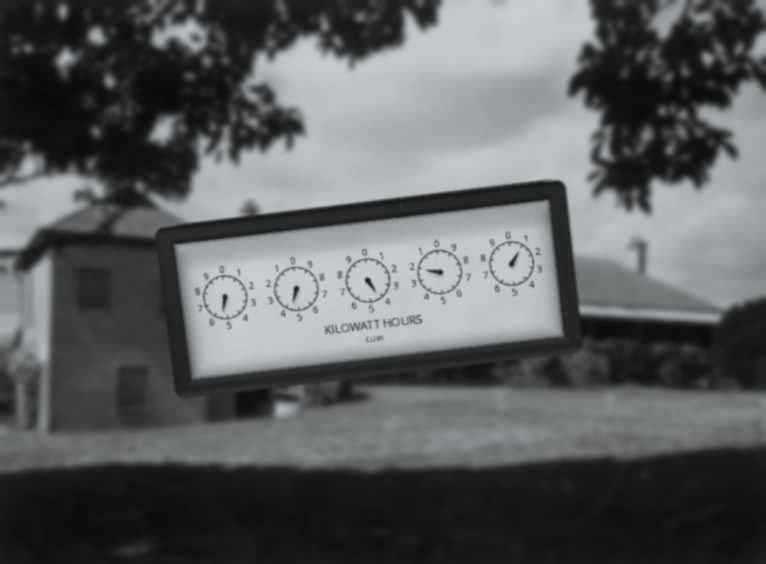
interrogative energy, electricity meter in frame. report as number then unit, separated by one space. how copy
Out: 54421 kWh
